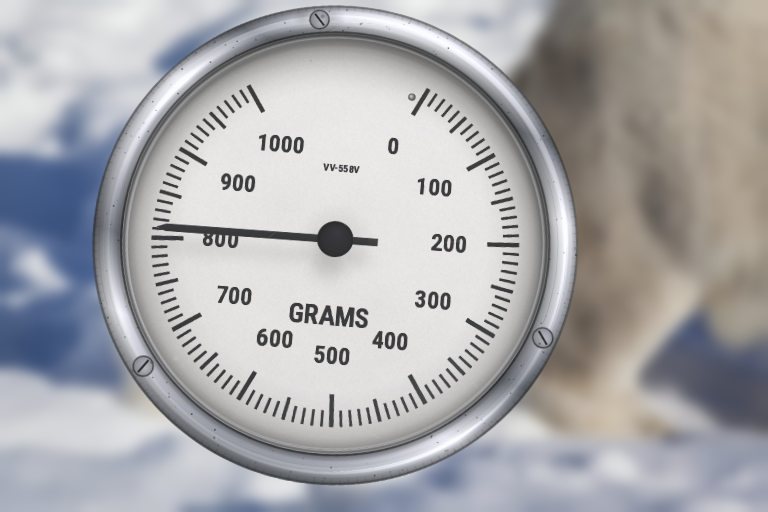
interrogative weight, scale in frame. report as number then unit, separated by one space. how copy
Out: 810 g
